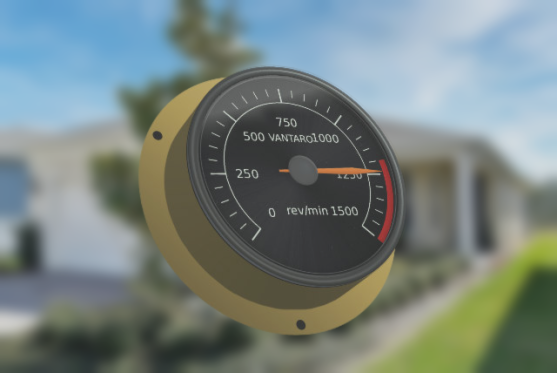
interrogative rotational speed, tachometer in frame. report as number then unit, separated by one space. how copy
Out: 1250 rpm
